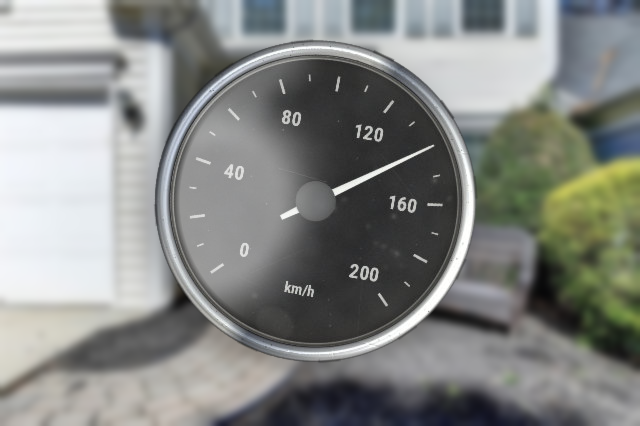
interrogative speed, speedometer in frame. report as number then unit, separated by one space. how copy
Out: 140 km/h
